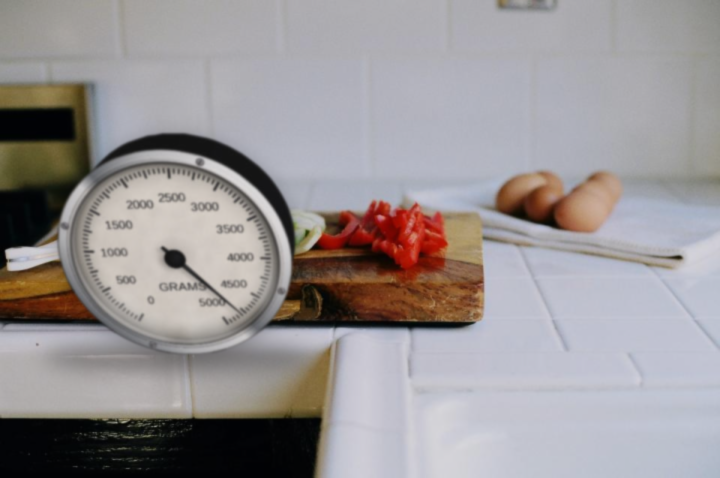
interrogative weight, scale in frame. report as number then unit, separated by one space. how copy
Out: 4750 g
